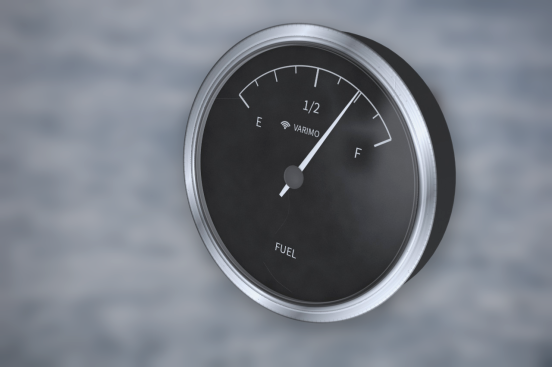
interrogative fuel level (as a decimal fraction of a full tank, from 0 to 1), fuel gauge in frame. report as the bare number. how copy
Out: 0.75
